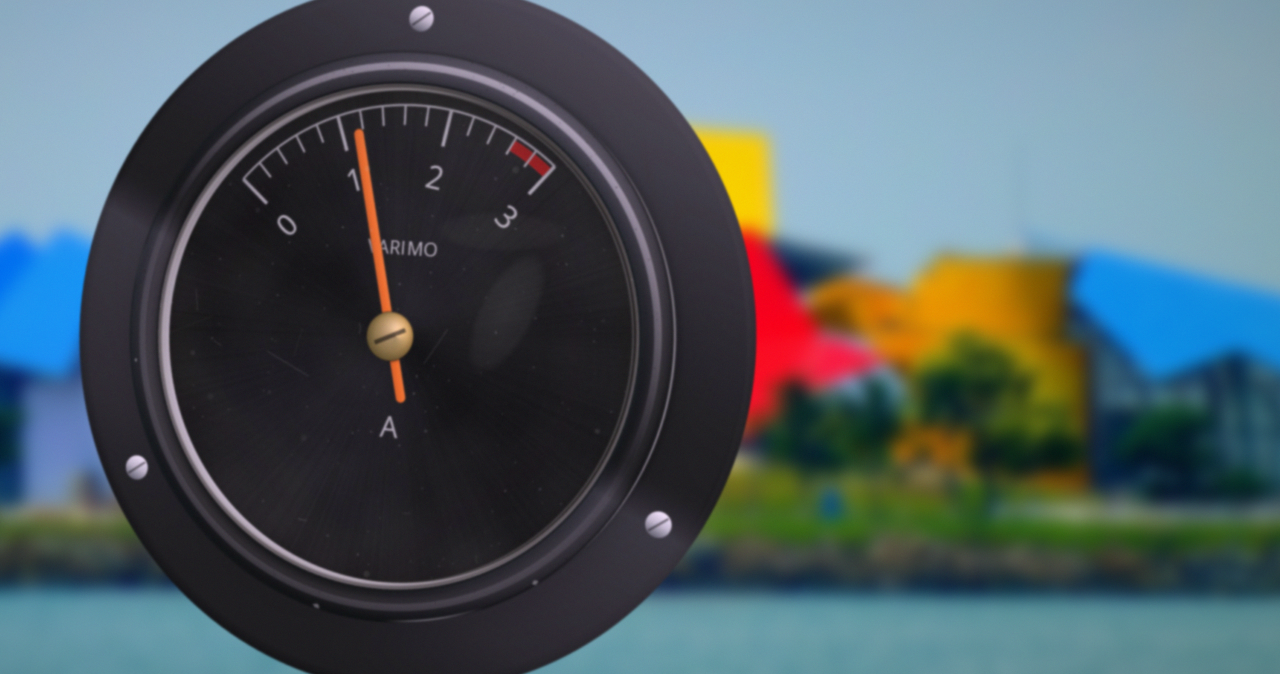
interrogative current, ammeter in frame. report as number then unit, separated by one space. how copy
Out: 1.2 A
